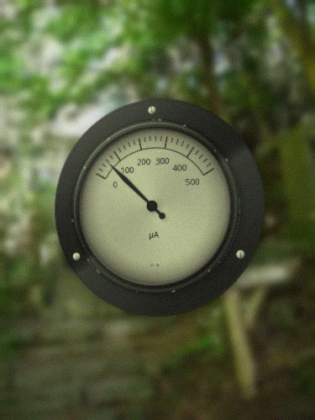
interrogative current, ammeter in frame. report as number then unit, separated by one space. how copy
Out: 60 µA
